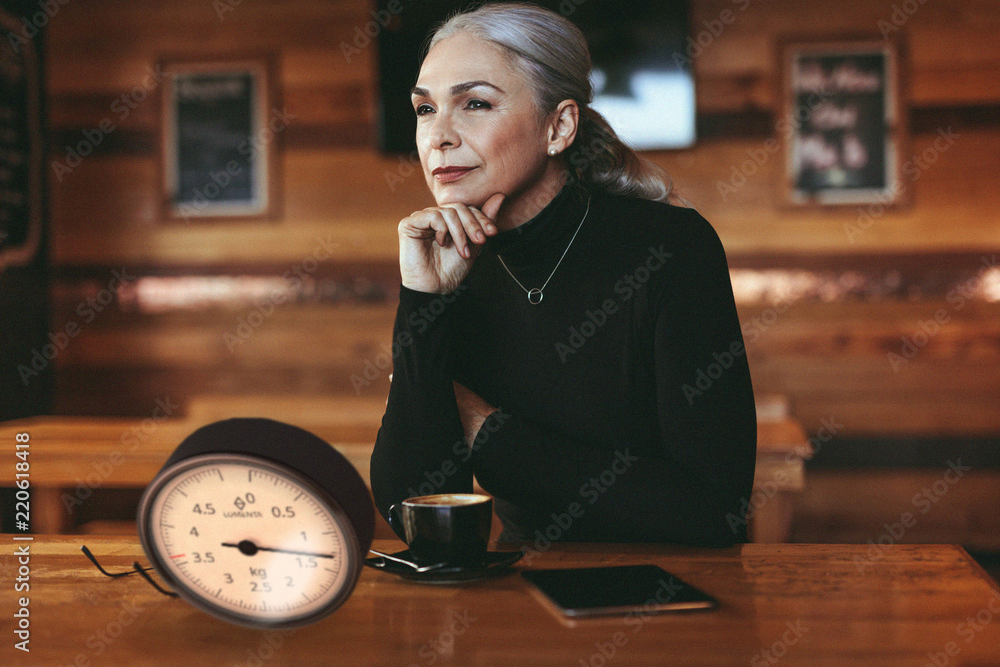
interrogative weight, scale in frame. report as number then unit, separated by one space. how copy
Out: 1.25 kg
